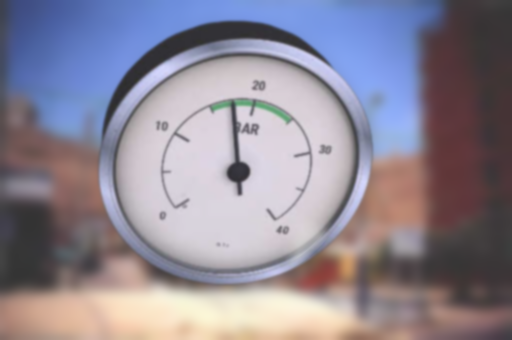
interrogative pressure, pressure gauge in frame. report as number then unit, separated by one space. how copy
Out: 17.5 bar
